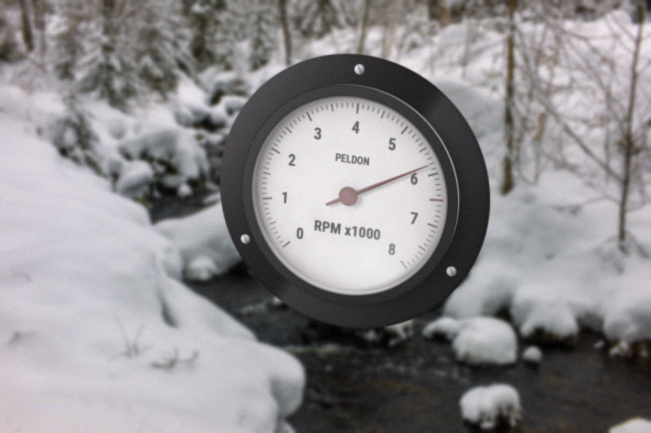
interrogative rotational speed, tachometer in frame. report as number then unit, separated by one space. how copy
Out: 5800 rpm
